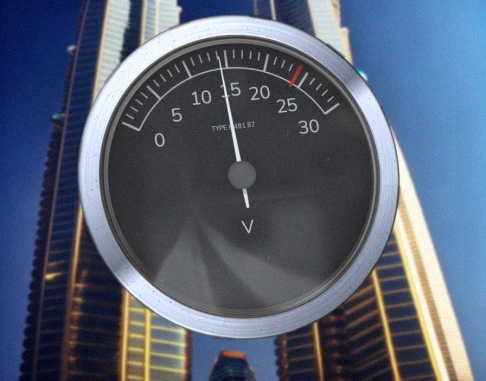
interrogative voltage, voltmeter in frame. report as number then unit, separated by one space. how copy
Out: 14 V
